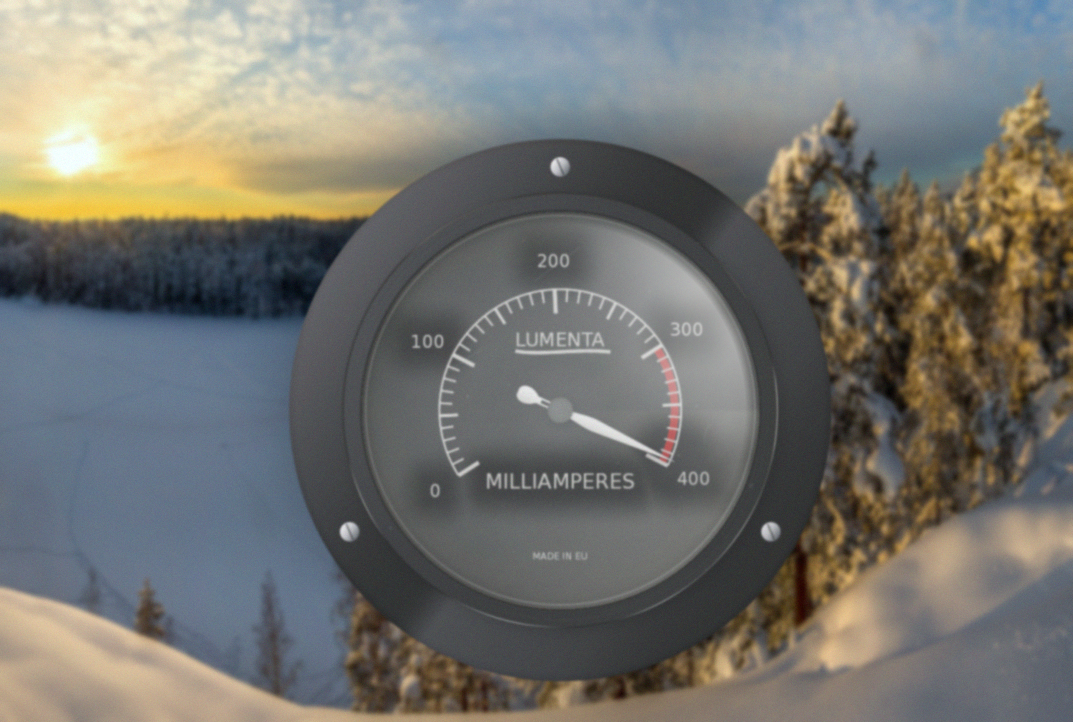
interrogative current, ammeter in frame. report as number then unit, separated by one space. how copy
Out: 395 mA
